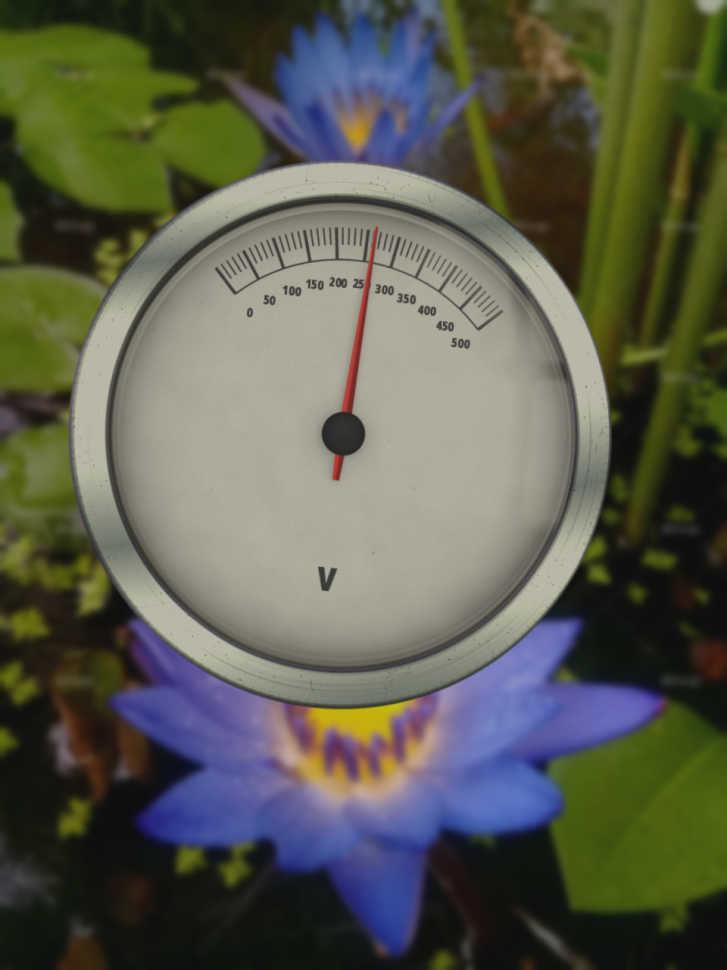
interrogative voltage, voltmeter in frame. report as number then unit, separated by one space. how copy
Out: 260 V
